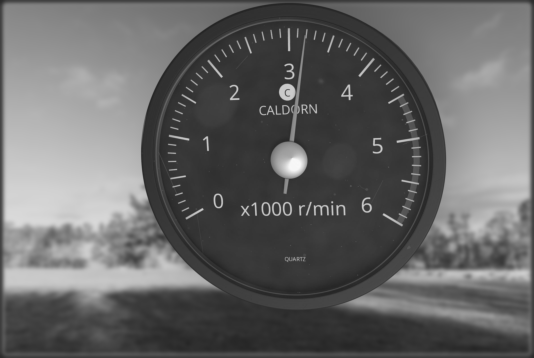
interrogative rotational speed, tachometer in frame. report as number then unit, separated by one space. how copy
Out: 3200 rpm
